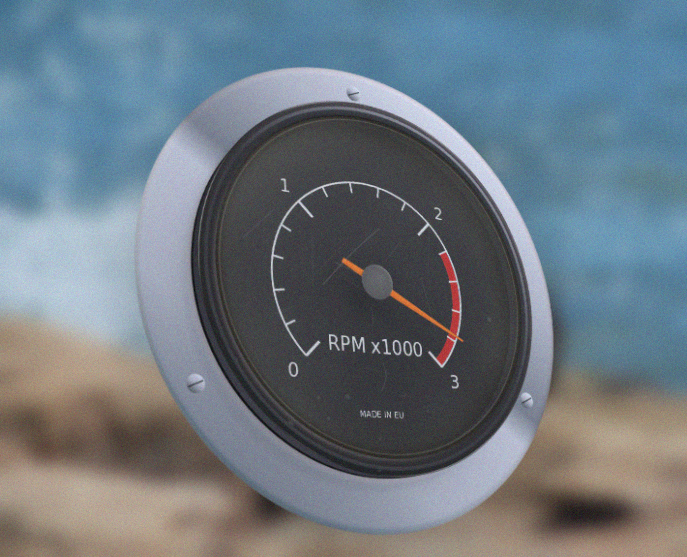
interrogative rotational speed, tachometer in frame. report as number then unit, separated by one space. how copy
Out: 2800 rpm
